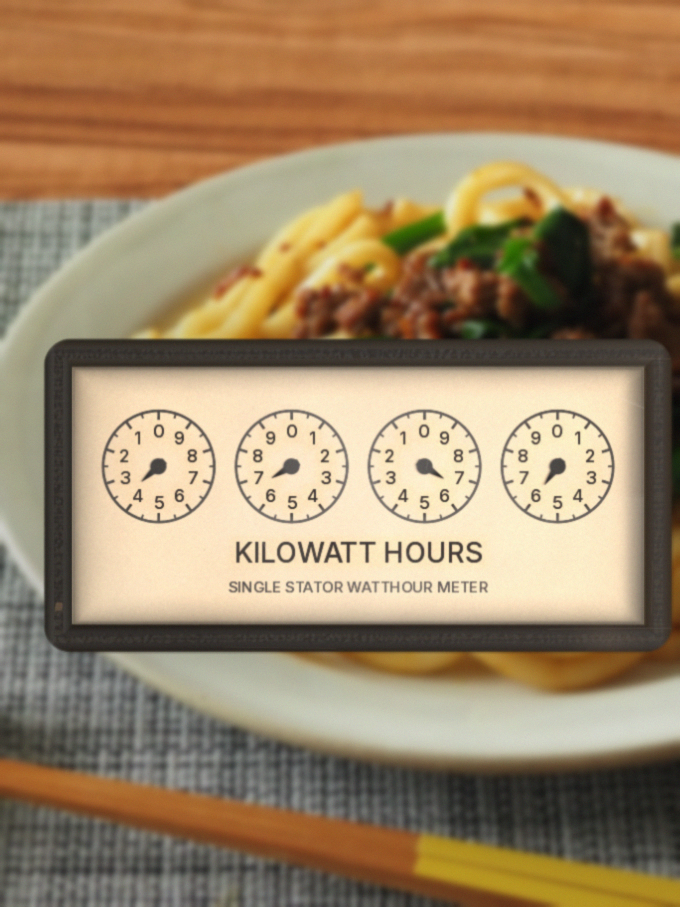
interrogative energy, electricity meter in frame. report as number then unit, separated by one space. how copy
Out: 3666 kWh
